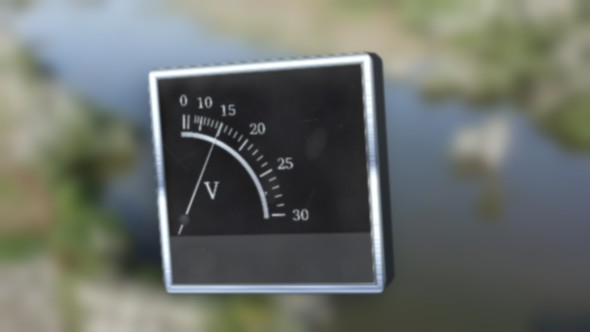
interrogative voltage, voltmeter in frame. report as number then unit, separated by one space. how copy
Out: 15 V
